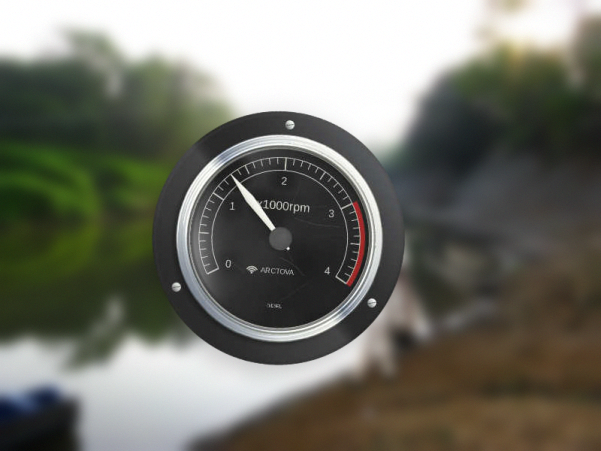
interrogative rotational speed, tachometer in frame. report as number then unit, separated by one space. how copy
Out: 1300 rpm
